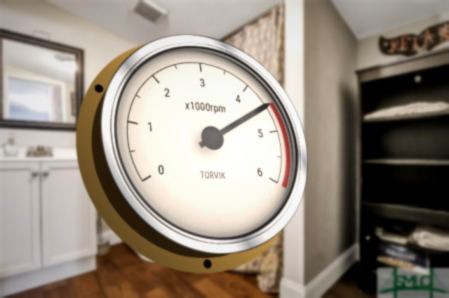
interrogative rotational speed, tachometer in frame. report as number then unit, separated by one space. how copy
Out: 4500 rpm
